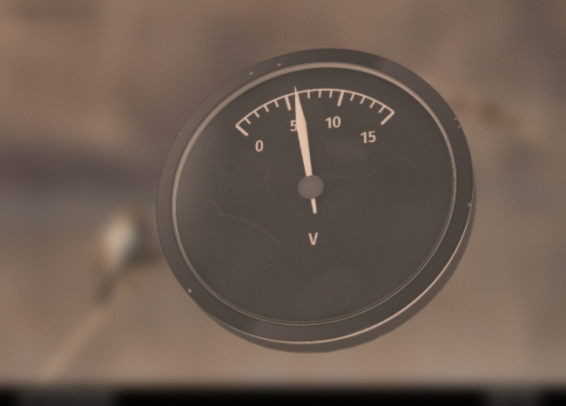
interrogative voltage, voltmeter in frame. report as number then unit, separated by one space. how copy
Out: 6 V
